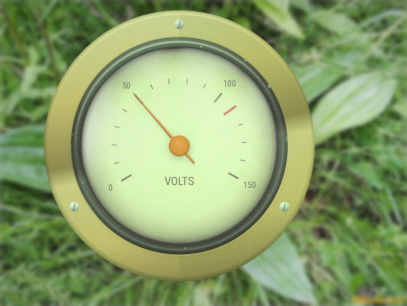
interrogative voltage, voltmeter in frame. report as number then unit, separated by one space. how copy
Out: 50 V
